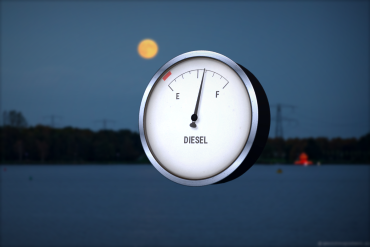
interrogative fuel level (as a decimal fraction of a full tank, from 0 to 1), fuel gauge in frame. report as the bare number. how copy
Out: 0.625
